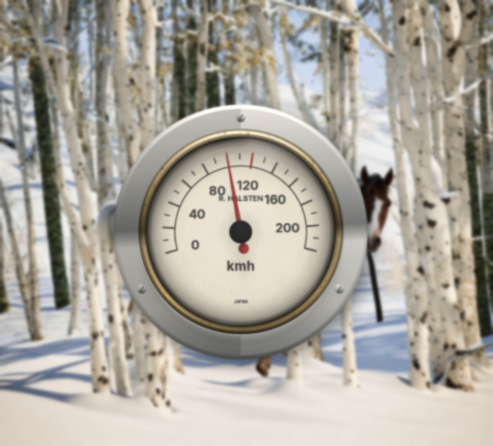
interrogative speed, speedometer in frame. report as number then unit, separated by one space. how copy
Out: 100 km/h
